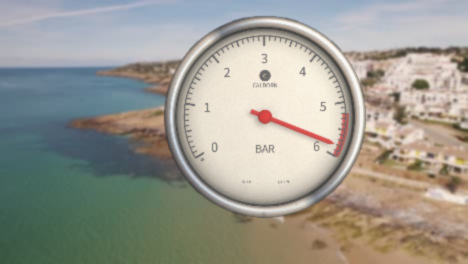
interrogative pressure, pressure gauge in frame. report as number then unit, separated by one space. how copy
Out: 5.8 bar
